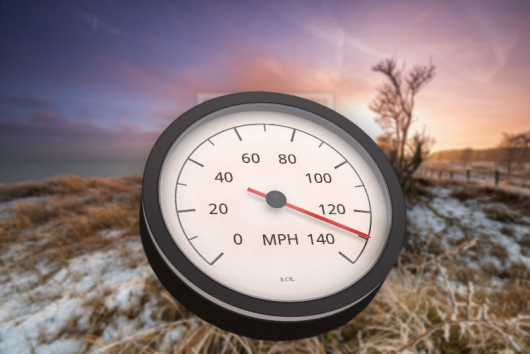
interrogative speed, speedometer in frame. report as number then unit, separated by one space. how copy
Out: 130 mph
